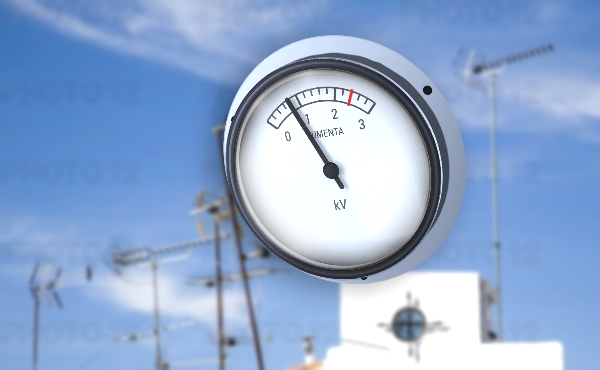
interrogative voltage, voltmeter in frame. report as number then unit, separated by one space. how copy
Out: 0.8 kV
